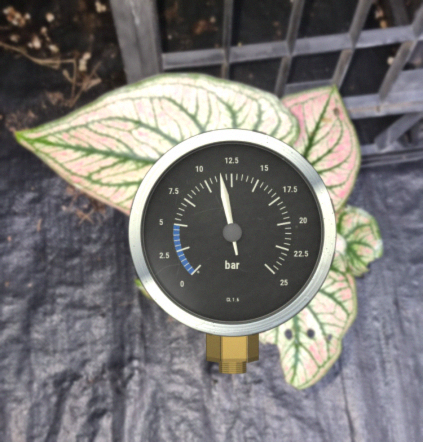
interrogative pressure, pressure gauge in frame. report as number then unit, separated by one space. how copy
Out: 11.5 bar
